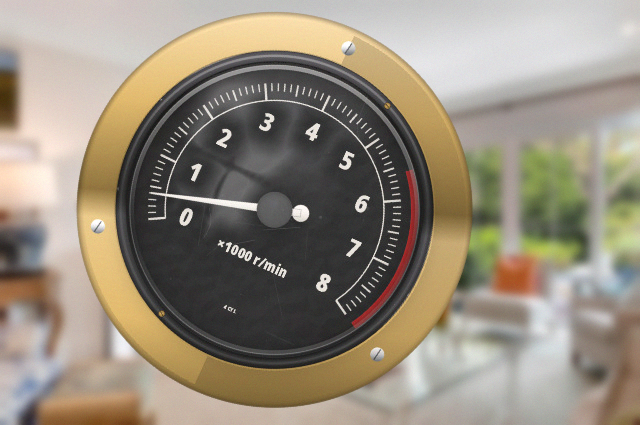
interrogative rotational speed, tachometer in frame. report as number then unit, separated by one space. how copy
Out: 400 rpm
